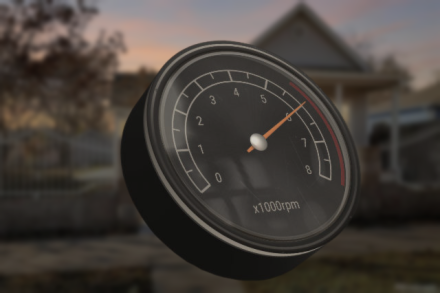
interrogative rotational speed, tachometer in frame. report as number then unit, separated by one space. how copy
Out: 6000 rpm
